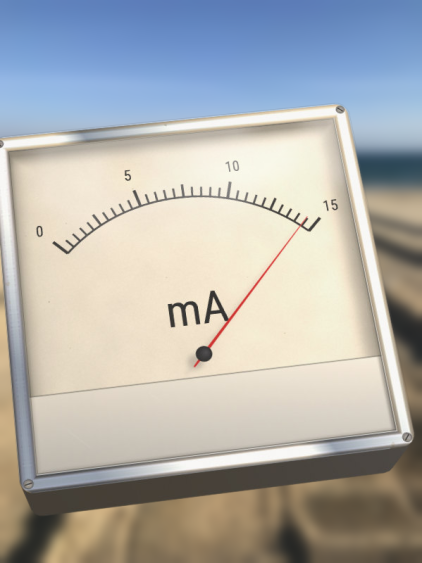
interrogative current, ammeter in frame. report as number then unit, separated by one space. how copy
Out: 14.5 mA
